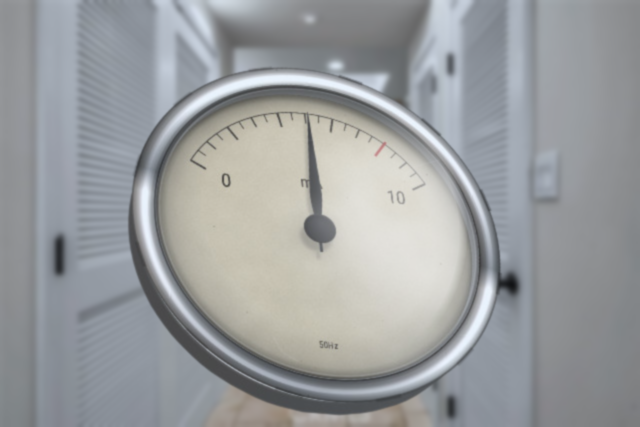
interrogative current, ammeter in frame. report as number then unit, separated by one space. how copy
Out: 5 mA
